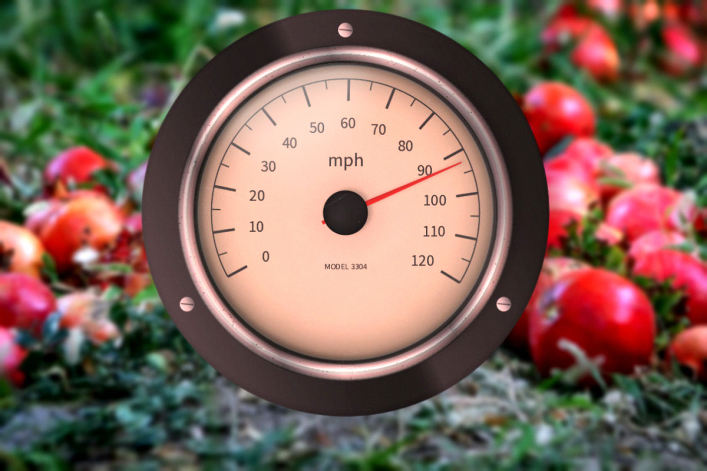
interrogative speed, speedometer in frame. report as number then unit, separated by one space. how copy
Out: 92.5 mph
